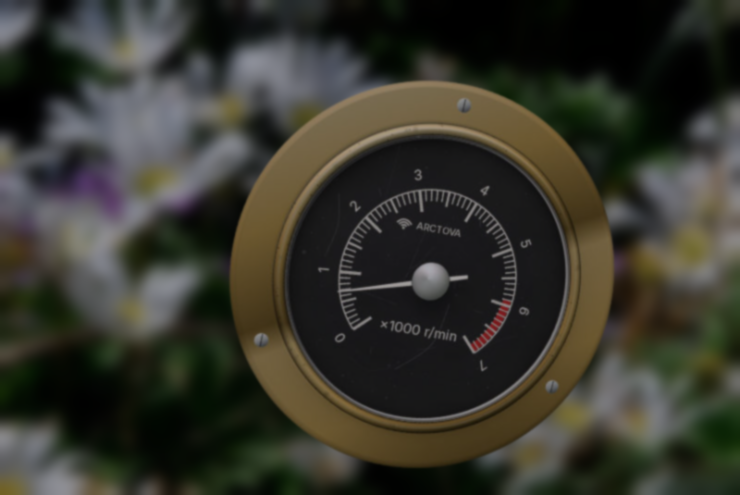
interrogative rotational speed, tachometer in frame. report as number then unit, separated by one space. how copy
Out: 700 rpm
